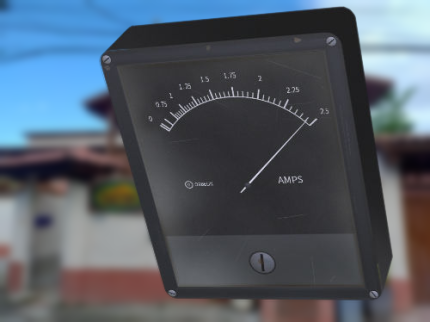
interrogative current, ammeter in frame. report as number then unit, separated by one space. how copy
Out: 2.45 A
